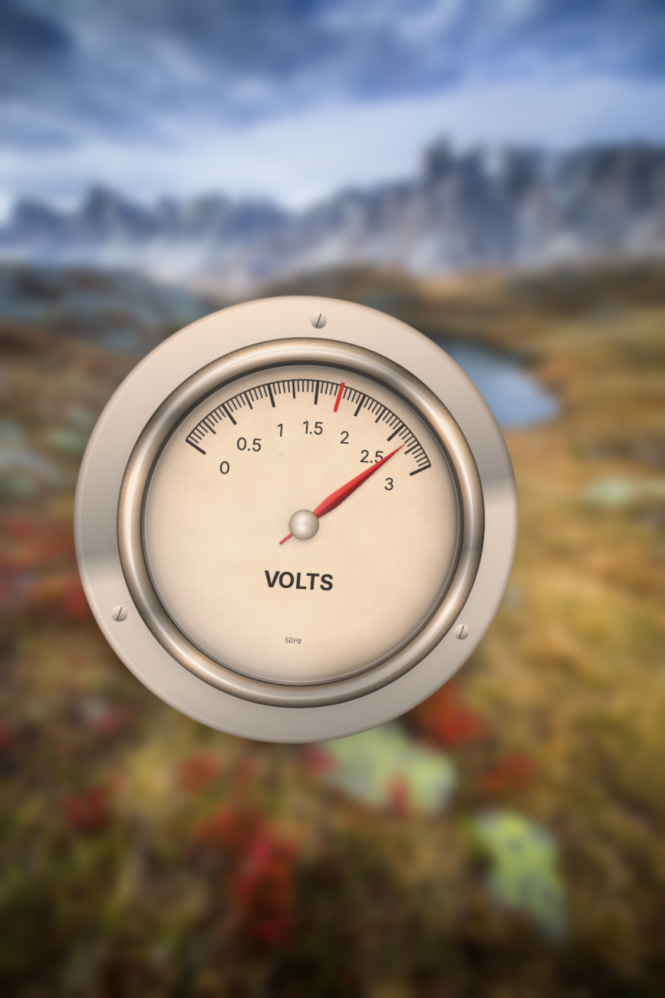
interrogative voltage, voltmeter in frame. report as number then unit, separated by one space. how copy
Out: 2.65 V
